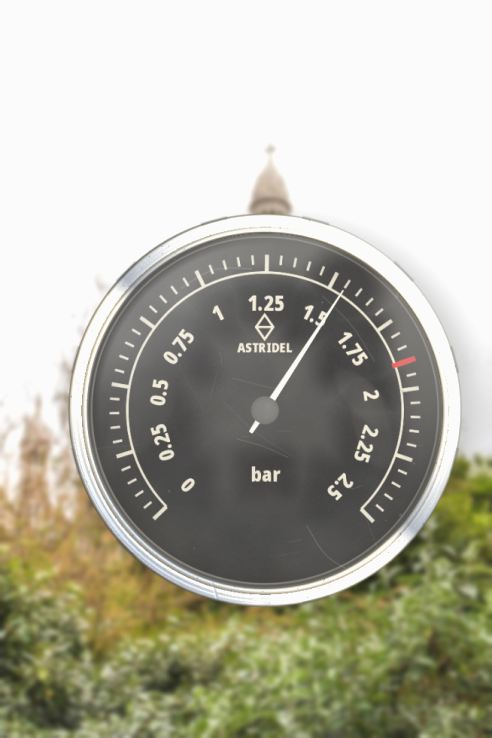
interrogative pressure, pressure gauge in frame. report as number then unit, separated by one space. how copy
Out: 1.55 bar
